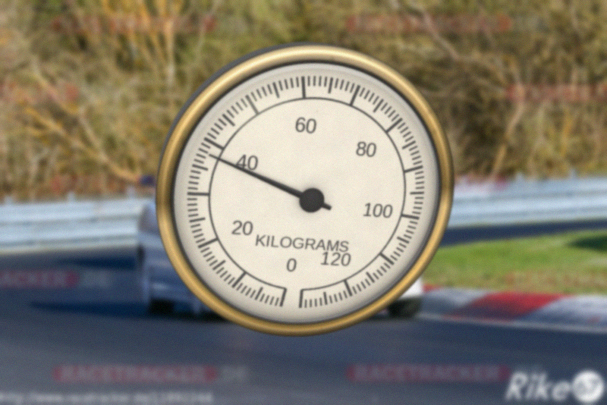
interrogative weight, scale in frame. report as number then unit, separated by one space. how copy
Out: 38 kg
